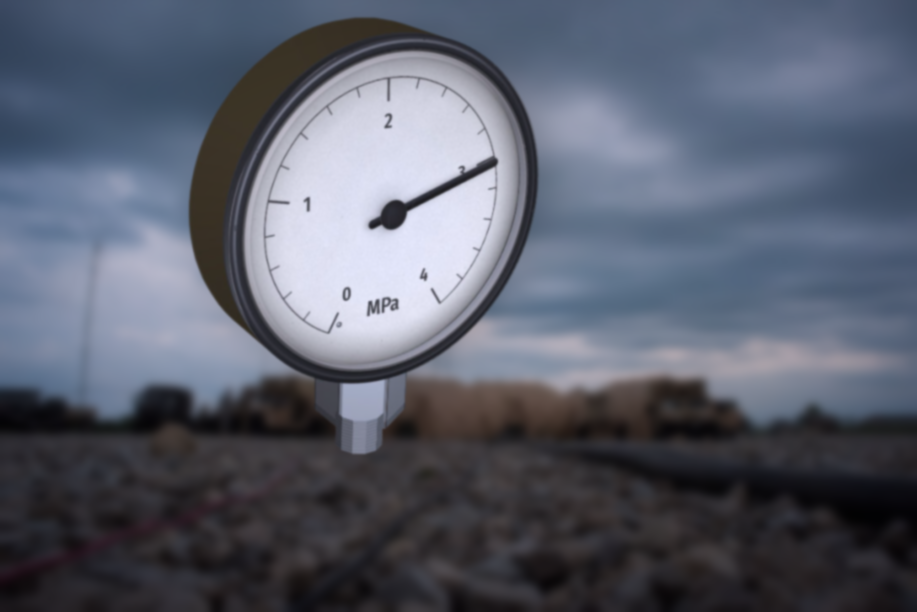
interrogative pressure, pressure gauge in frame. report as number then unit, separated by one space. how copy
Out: 3 MPa
